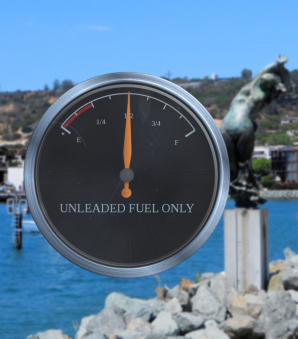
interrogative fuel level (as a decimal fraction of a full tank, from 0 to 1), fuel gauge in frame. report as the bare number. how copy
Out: 0.5
